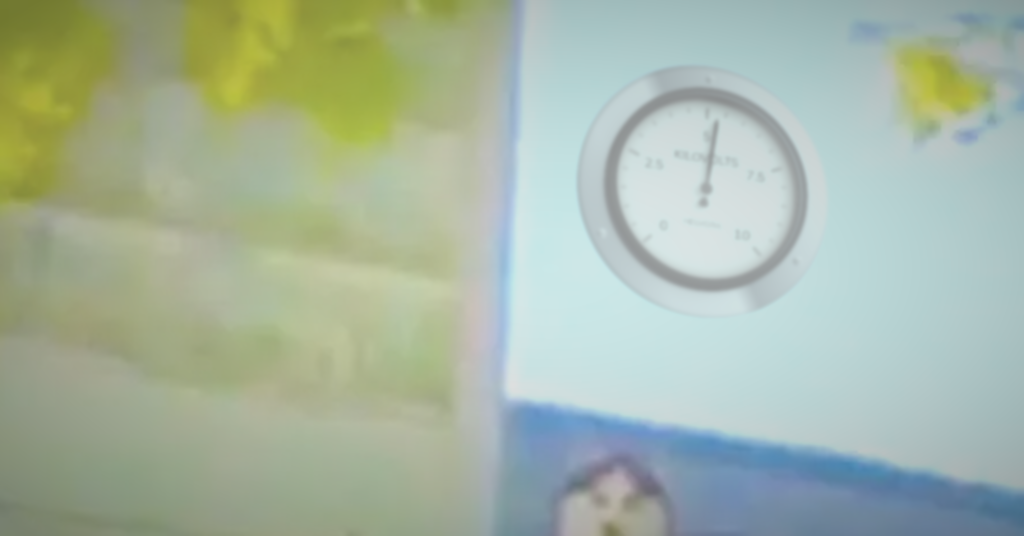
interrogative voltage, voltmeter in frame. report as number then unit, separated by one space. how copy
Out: 5.25 kV
